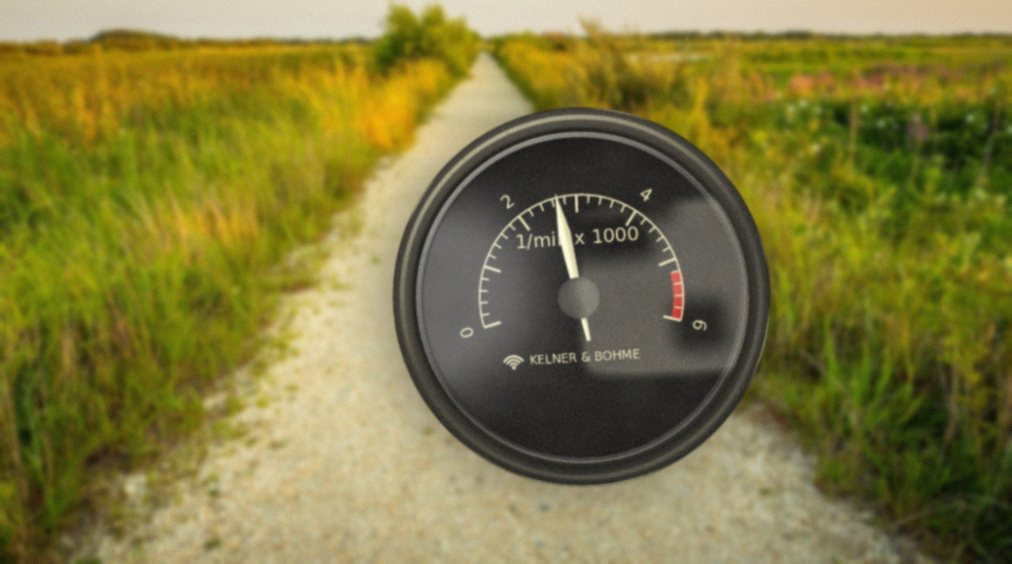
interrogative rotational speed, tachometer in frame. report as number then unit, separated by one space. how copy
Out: 2700 rpm
